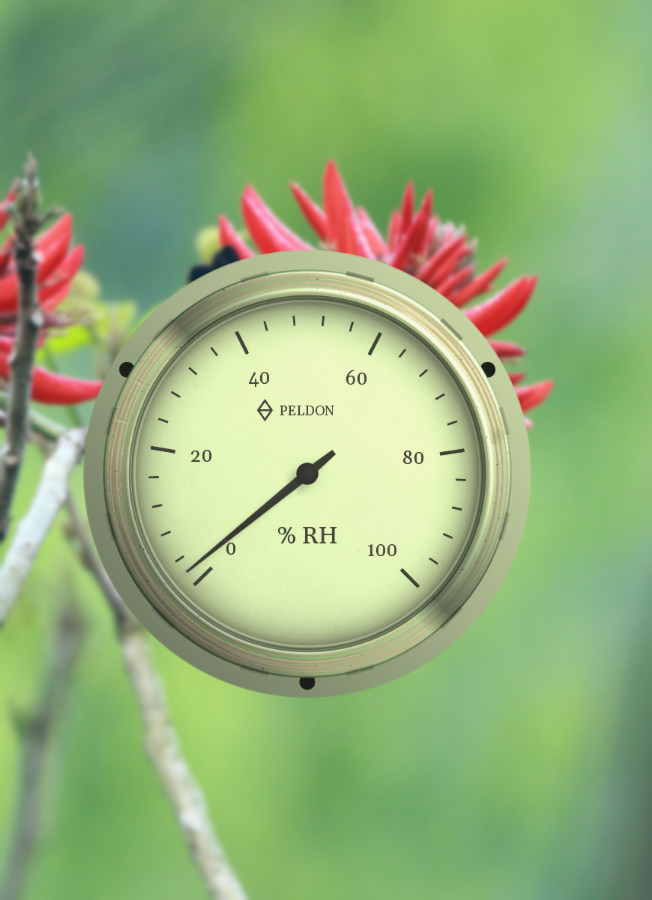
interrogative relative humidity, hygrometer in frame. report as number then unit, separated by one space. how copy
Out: 2 %
